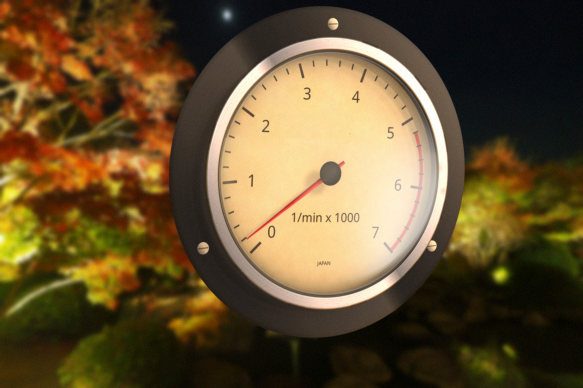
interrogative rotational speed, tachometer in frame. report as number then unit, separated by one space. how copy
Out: 200 rpm
